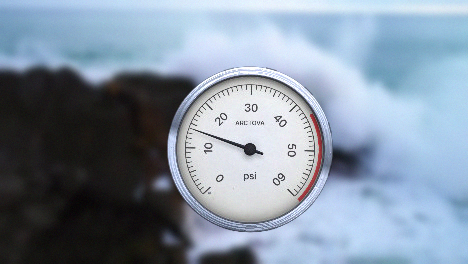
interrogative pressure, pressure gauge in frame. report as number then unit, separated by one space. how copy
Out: 14 psi
